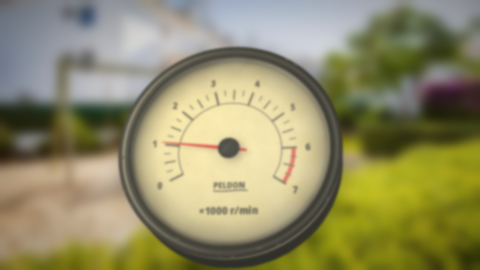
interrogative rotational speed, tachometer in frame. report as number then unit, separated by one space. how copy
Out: 1000 rpm
